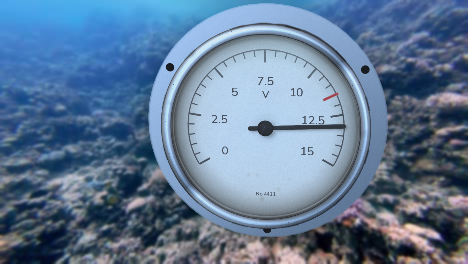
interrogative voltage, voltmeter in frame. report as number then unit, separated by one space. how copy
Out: 13 V
